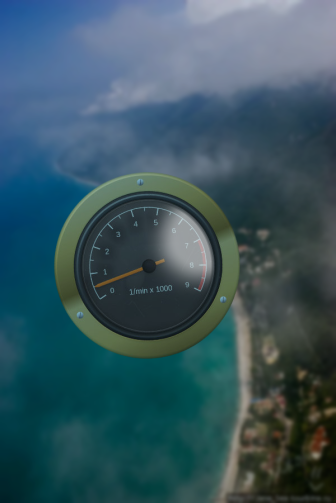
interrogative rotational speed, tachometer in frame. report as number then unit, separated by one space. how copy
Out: 500 rpm
